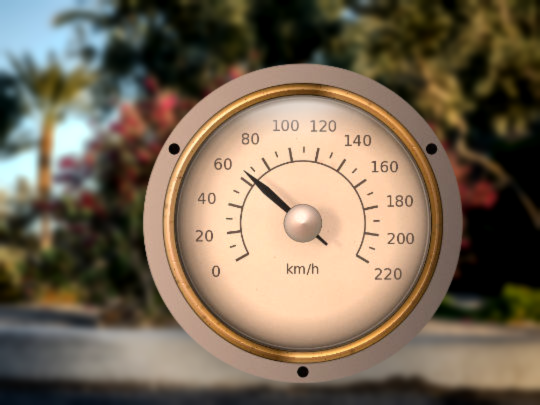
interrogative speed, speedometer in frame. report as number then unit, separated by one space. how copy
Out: 65 km/h
